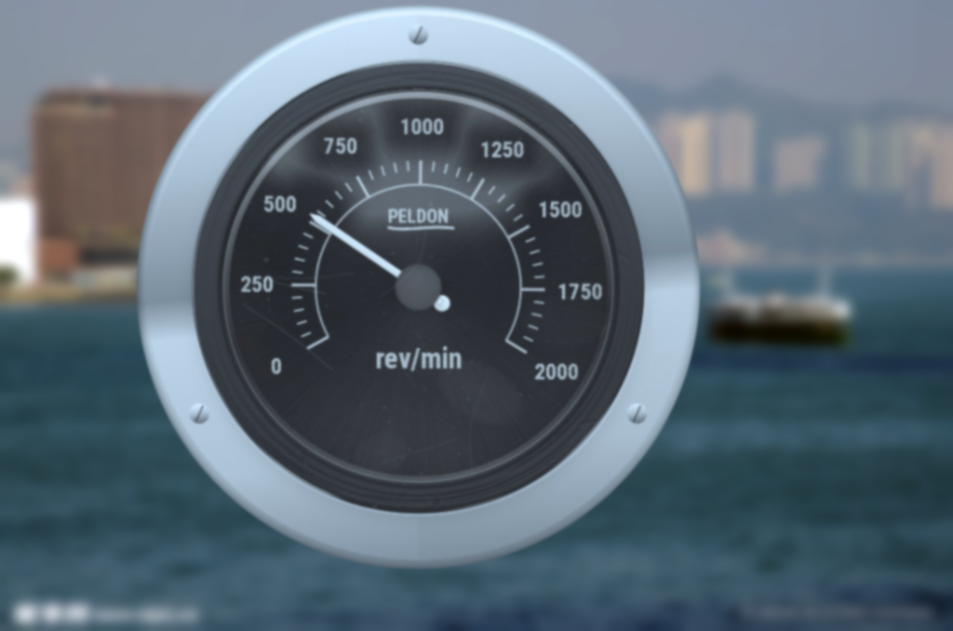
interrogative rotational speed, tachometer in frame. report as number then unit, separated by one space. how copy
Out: 525 rpm
